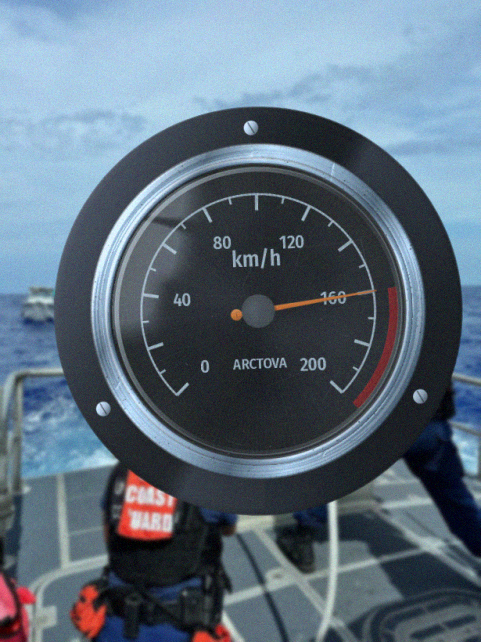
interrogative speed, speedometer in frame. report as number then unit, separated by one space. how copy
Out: 160 km/h
